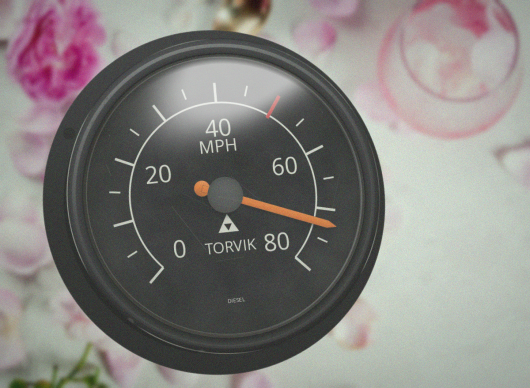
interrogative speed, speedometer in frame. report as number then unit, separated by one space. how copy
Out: 72.5 mph
